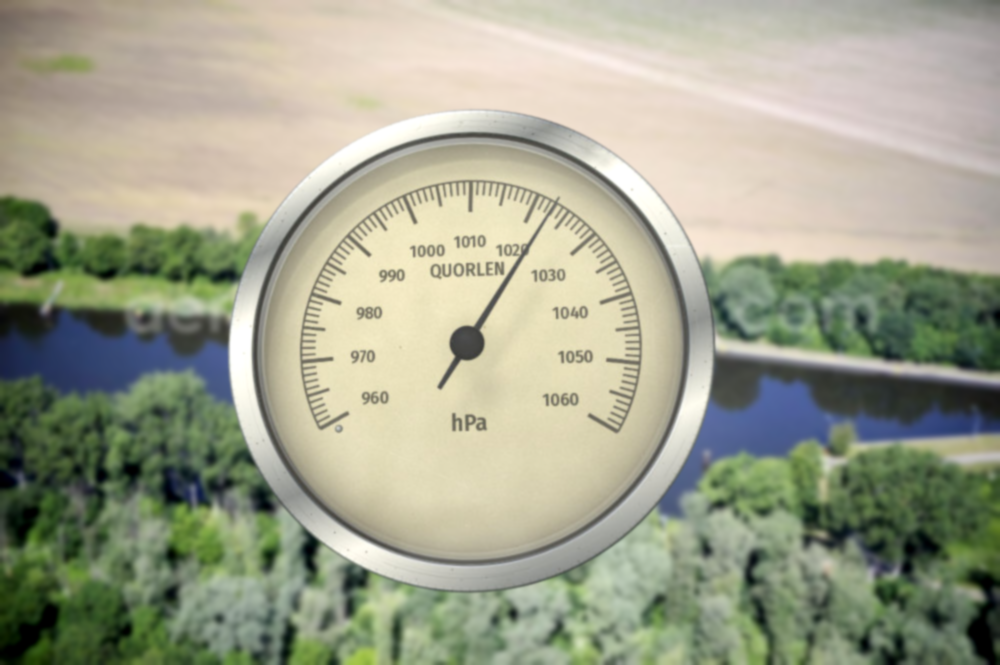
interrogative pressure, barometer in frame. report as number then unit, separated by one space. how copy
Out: 1023 hPa
